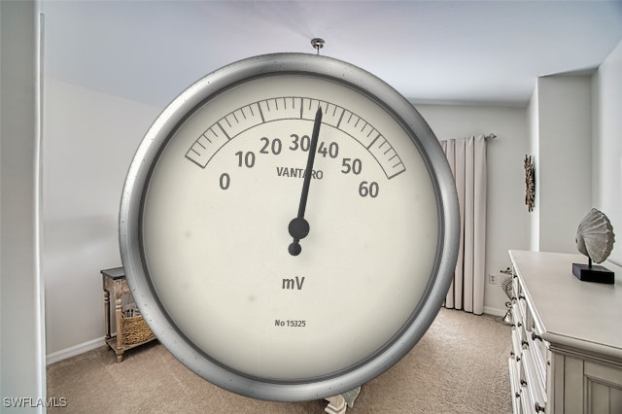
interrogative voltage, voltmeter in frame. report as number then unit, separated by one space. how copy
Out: 34 mV
